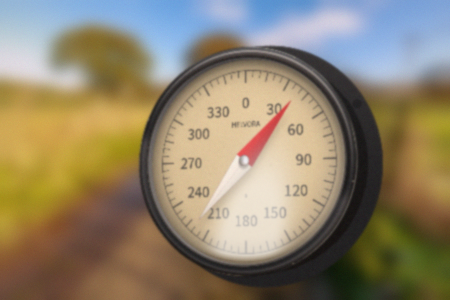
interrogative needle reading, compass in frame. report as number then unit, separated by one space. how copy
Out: 40 °
